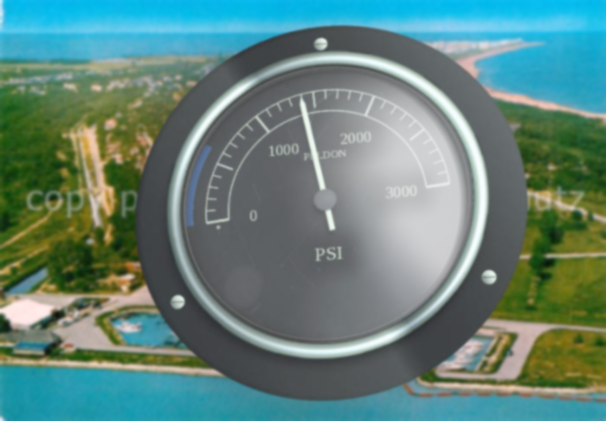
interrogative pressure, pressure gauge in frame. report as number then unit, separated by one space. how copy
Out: 1400 psi
